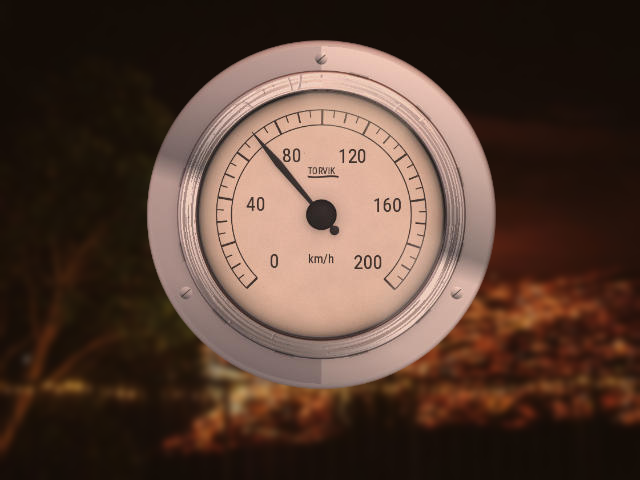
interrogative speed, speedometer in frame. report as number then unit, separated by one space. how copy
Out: 70 km/h
